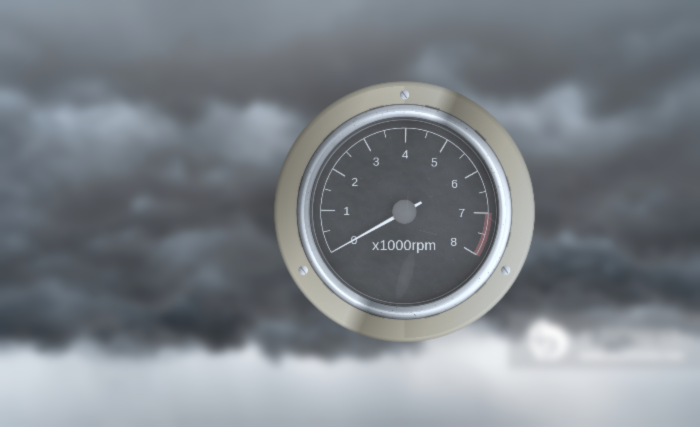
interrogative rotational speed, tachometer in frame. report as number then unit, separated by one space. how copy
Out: 0 rpm
